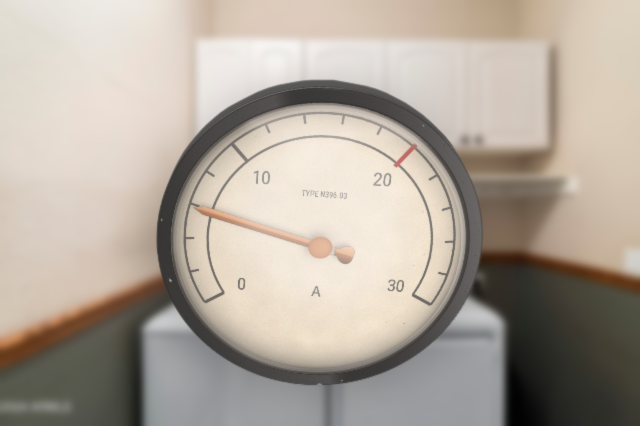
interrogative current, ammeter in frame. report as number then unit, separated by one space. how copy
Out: 6 A
